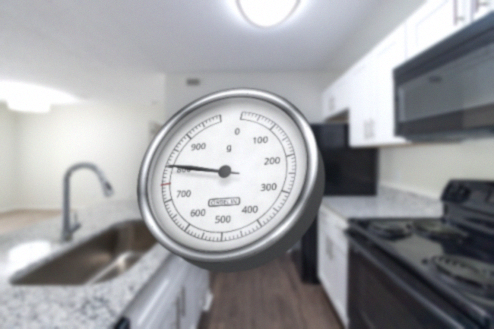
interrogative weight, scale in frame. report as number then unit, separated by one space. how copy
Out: 800 g
